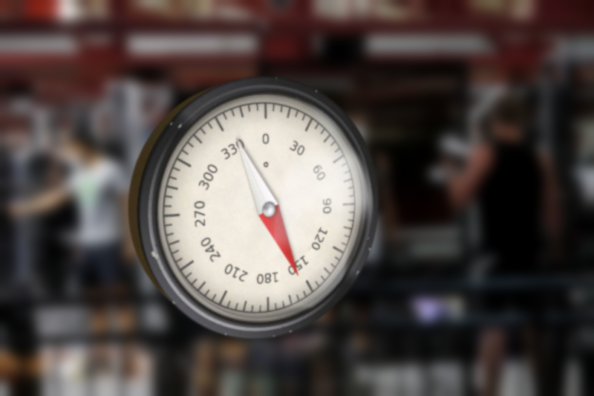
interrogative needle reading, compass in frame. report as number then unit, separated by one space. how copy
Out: 155 °
